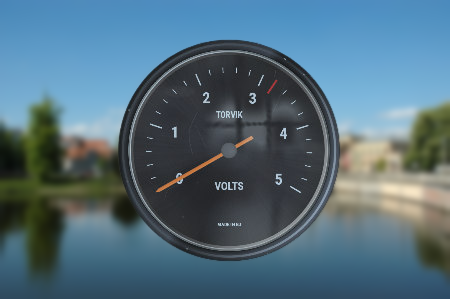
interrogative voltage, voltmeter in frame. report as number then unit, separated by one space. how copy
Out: 0 V
